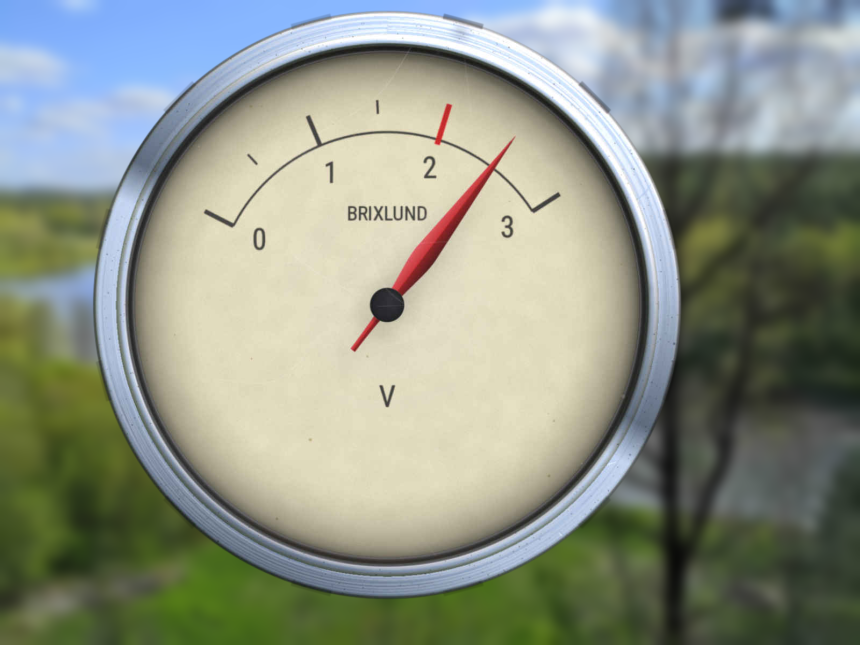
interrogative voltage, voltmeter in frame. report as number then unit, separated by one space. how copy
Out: 2.5 V
